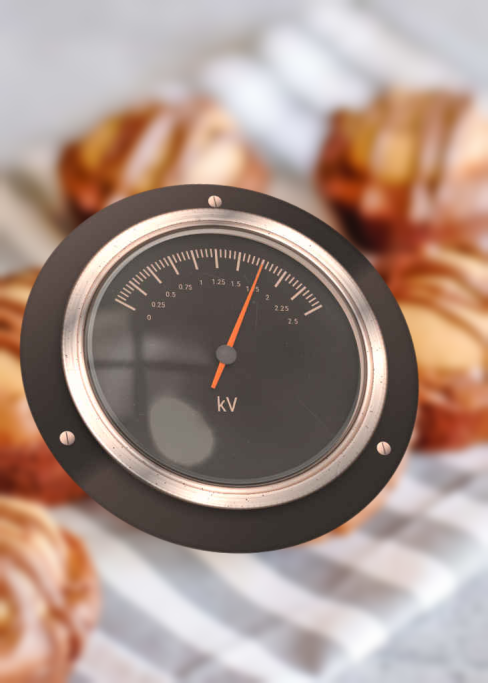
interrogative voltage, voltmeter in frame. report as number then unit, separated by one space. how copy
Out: 1.75 kV
